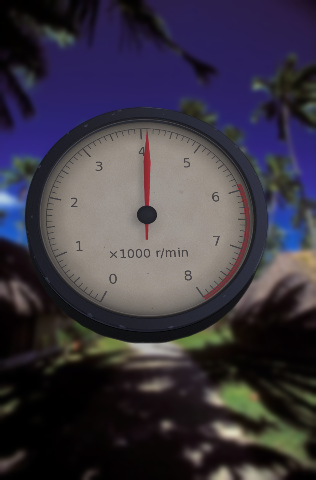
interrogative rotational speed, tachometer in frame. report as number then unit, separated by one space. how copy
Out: 4100 rpm
